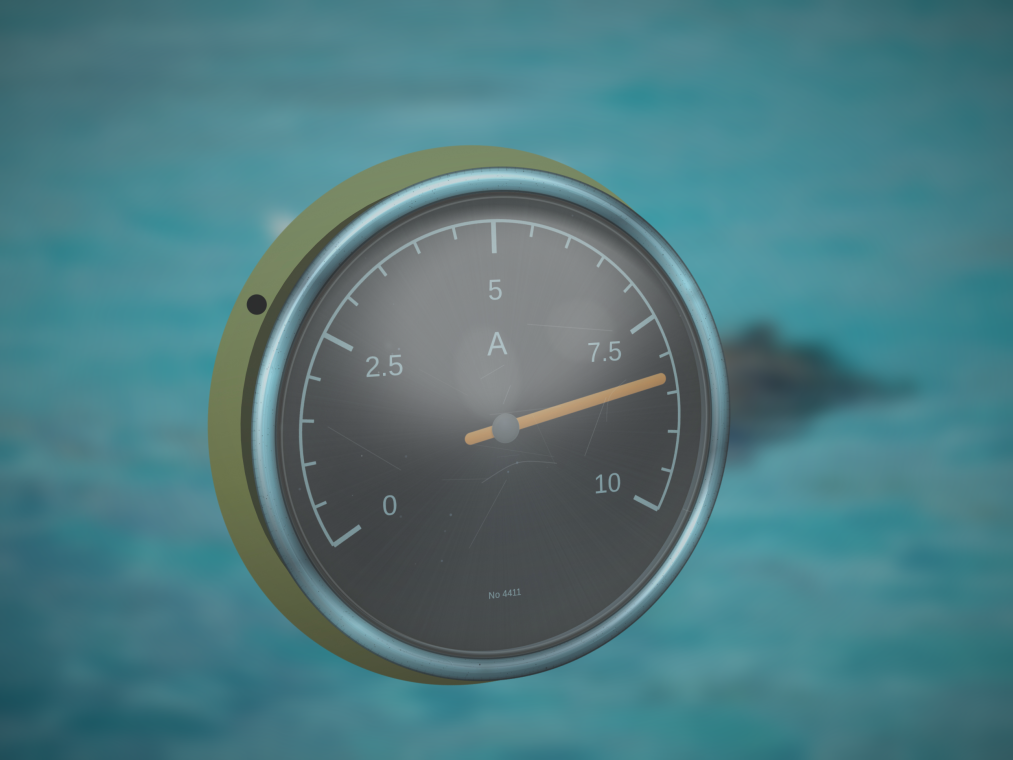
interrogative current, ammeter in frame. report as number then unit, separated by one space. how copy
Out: 8.25 A
